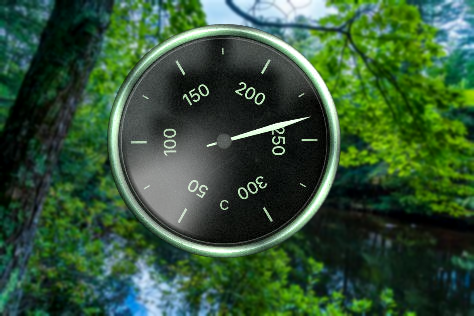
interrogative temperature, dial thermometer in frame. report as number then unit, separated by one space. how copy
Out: 237.5 °C
